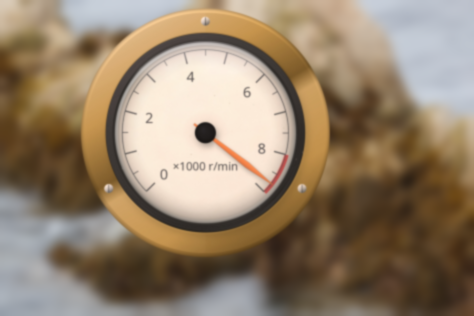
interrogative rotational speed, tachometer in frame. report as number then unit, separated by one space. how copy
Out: 8750 rpm
